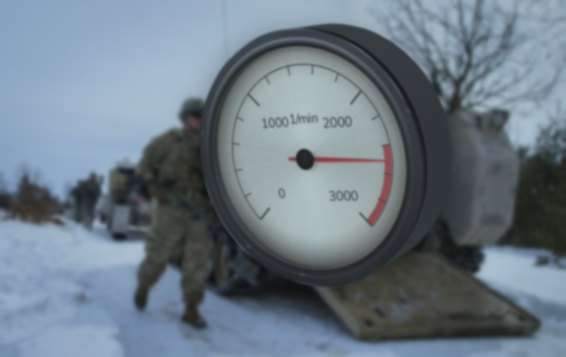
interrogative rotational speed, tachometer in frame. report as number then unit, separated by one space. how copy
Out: 2500 rpm
